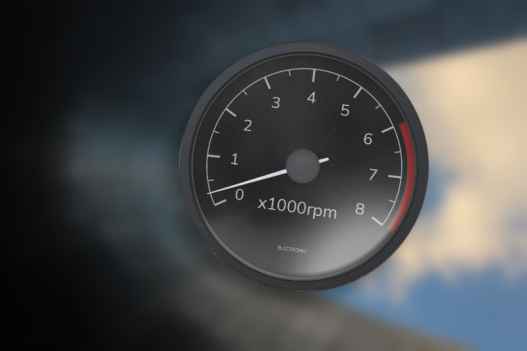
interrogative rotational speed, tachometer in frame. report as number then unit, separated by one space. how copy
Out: 250 rpm
